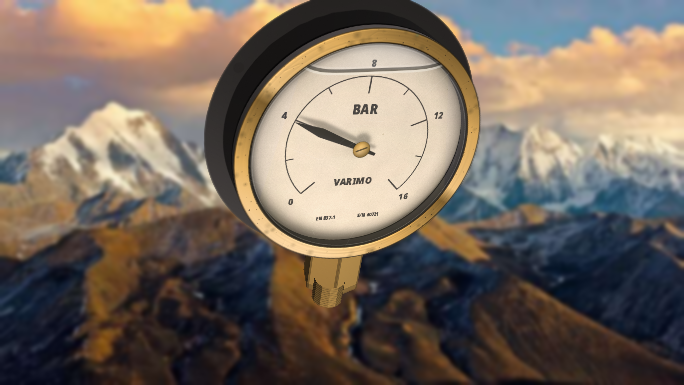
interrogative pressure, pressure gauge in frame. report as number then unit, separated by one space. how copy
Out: 4 bar
